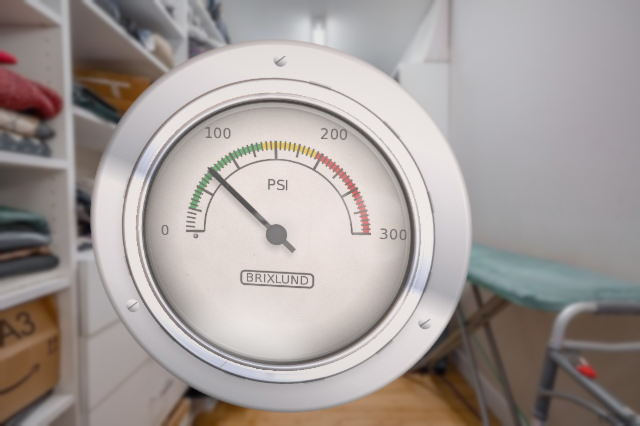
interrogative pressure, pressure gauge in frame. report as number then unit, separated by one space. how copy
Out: 75 psi
